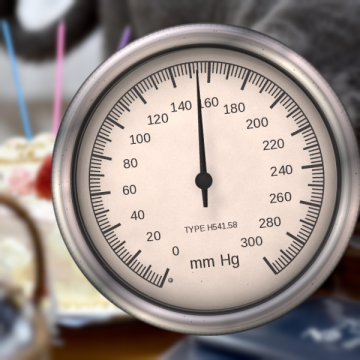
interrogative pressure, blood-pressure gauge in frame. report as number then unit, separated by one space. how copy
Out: 154 mmHg
